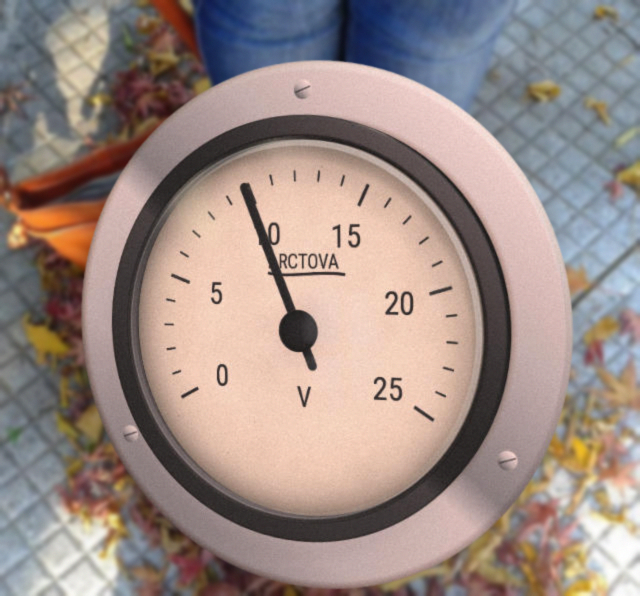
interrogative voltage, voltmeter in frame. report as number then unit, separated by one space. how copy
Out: 10 V
